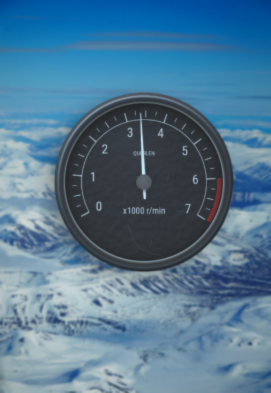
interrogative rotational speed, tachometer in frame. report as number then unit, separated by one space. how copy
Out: 3375 rpm
